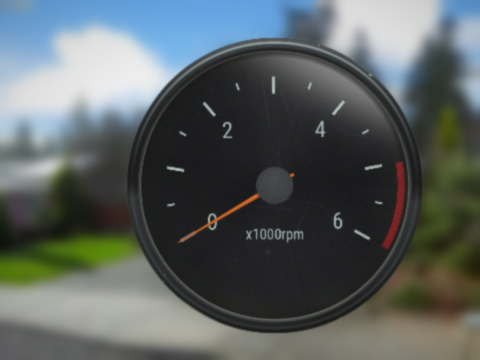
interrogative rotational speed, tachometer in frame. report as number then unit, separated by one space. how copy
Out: 0 rpm
